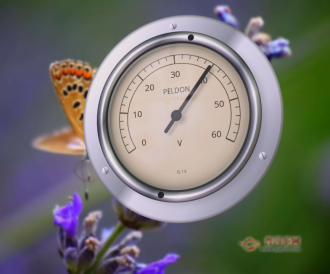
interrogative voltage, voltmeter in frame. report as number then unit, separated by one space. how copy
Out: 40 V
